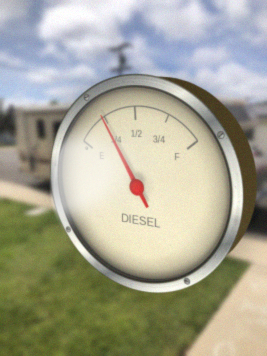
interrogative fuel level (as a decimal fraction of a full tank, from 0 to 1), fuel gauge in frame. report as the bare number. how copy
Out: 0.25
